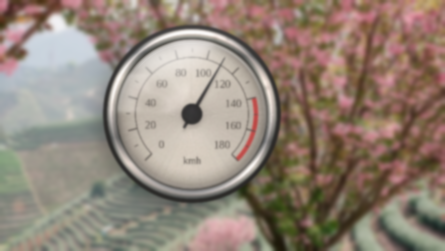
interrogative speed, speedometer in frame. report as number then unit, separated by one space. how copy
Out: 110 km/h
